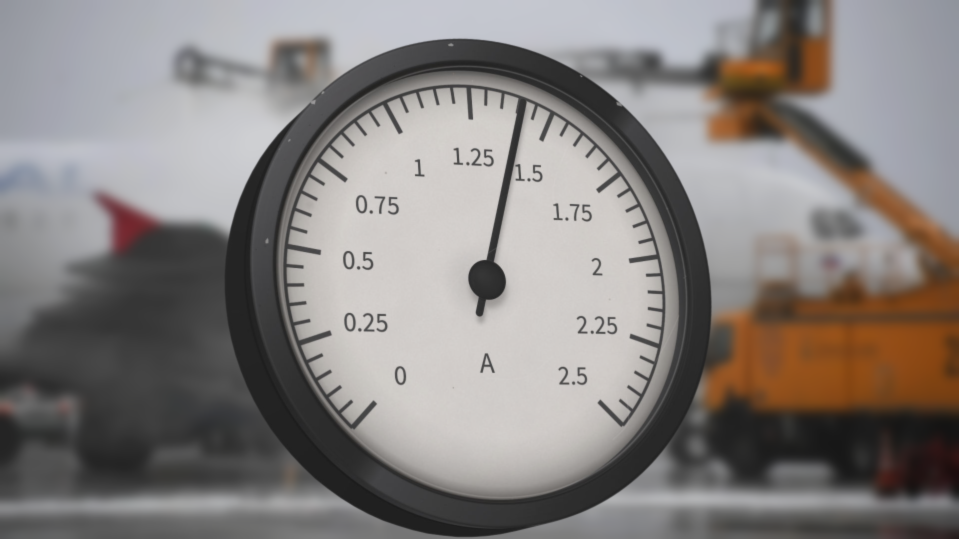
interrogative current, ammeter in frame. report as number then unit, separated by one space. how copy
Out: 1.4 A
